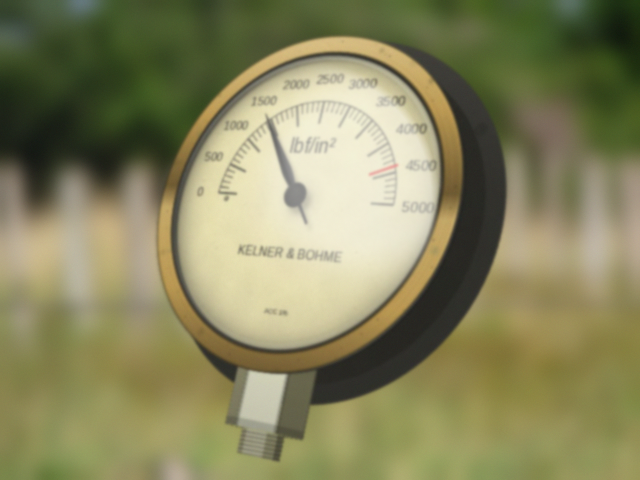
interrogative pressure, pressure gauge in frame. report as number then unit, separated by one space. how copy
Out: 1500 psi
